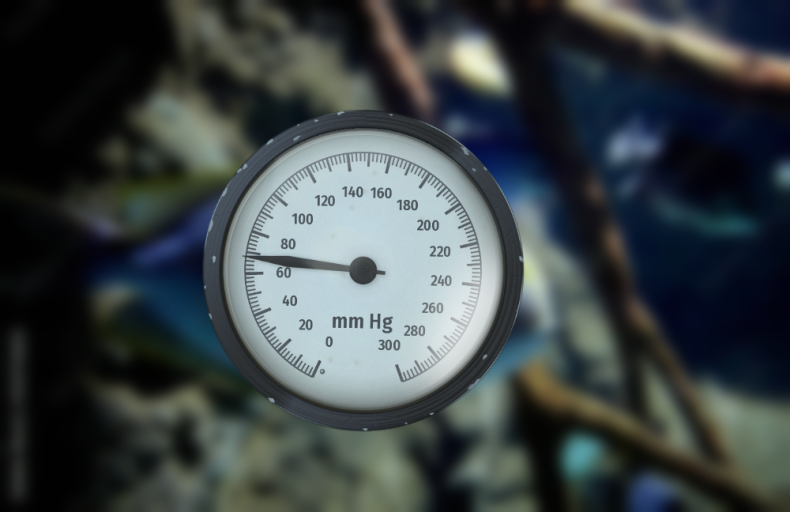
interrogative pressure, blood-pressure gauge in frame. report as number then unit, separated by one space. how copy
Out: 68 mmHg
